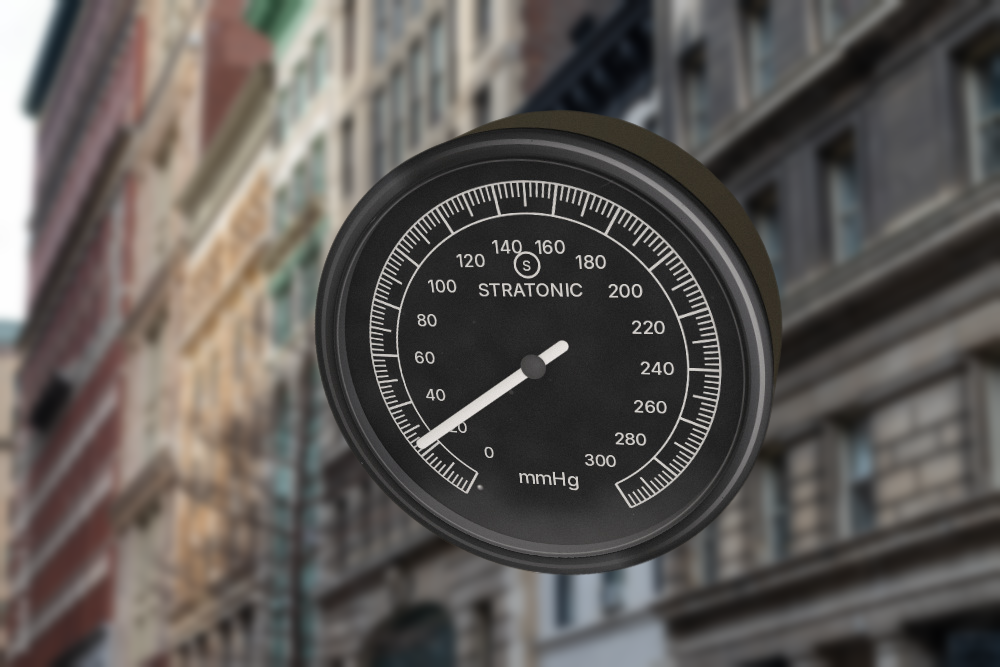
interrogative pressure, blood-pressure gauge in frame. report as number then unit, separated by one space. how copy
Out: 24 mmHg
